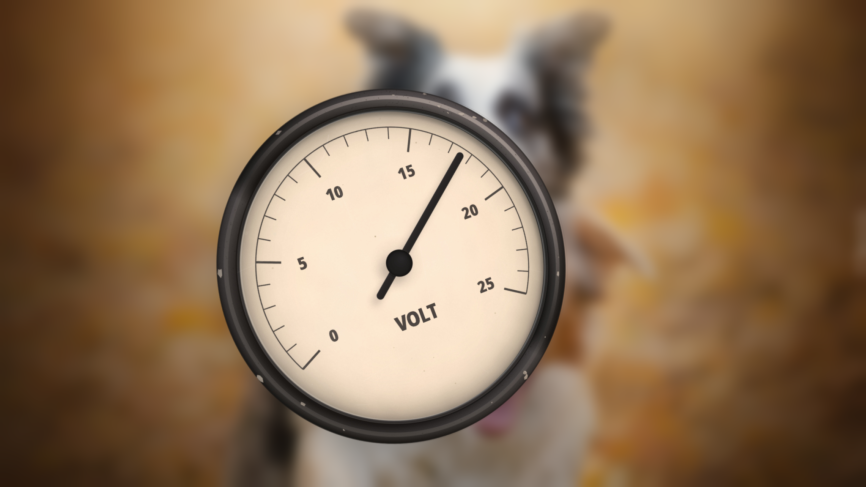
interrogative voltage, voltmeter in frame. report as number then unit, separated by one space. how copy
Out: 17.5 V
